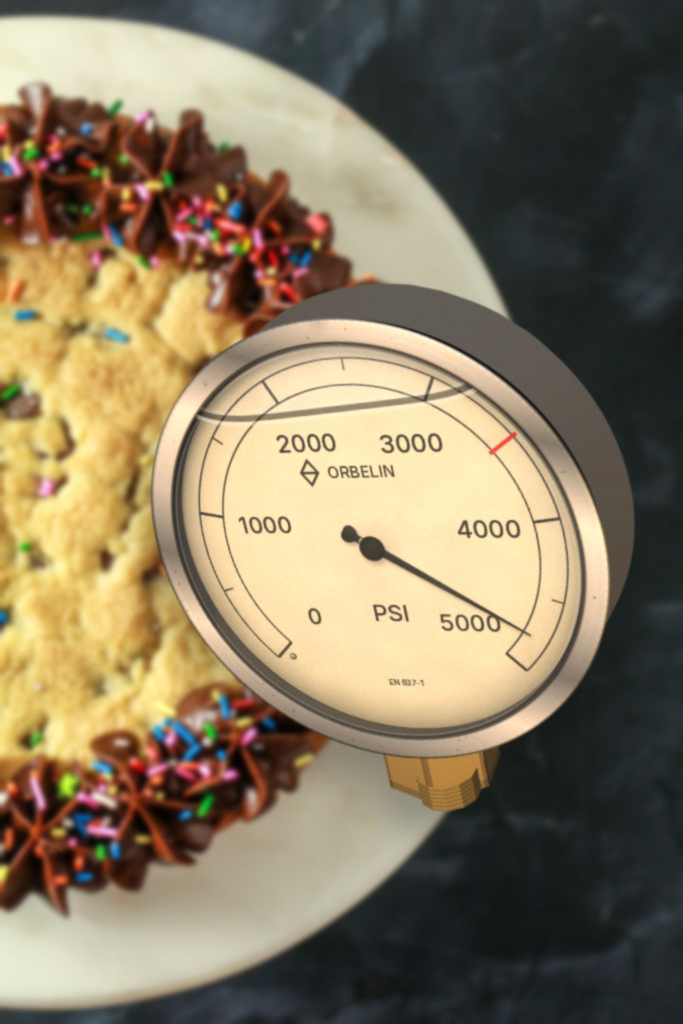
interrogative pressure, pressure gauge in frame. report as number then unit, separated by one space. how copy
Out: 4750 psi
